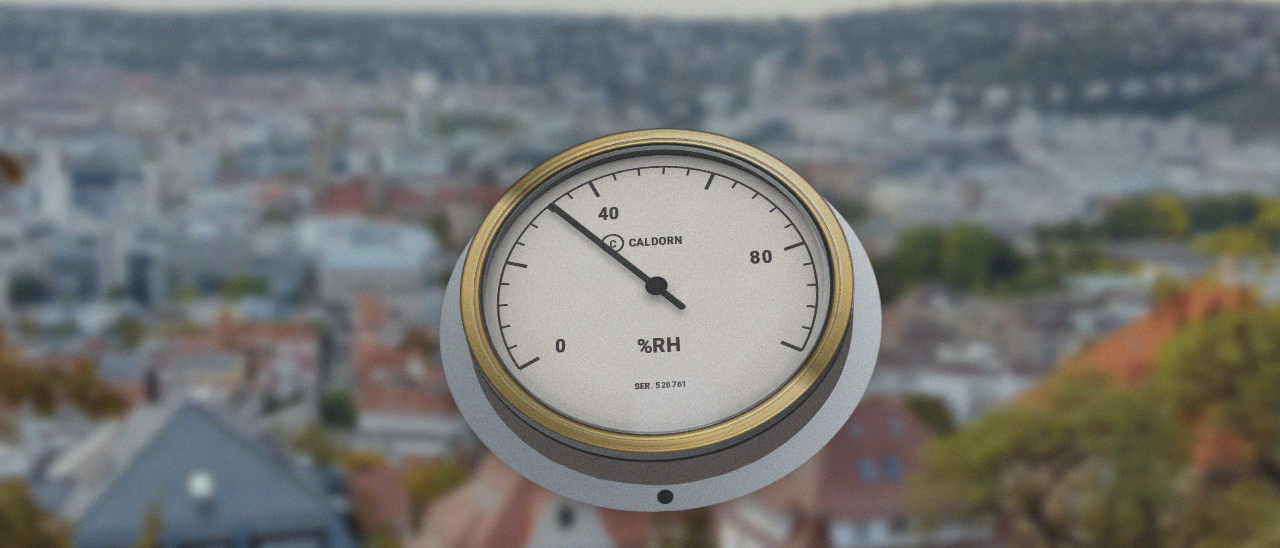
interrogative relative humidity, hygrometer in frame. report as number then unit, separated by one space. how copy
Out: 32 %
